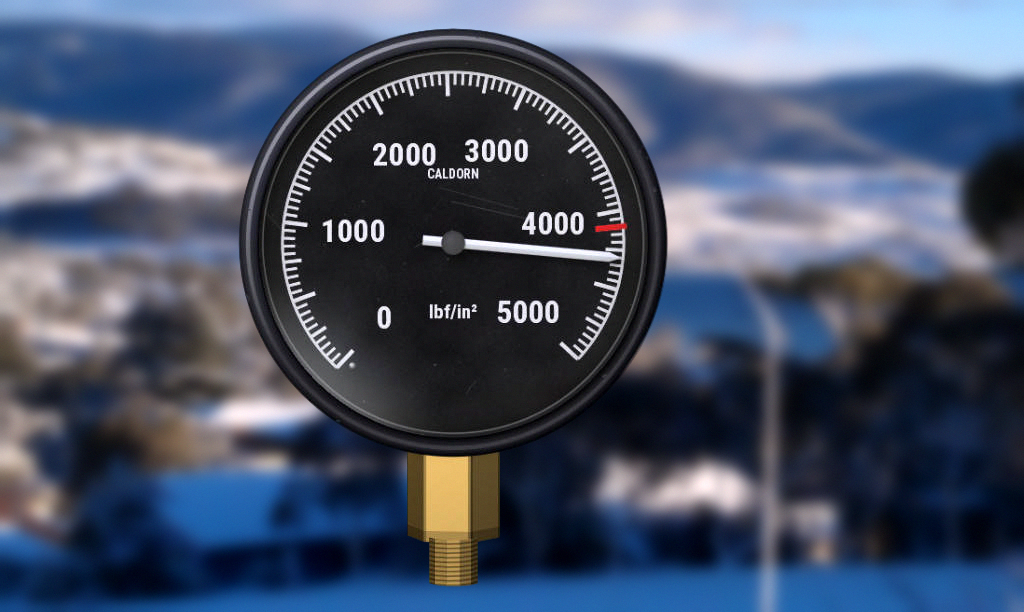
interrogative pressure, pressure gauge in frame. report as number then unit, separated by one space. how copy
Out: 4300 psi
